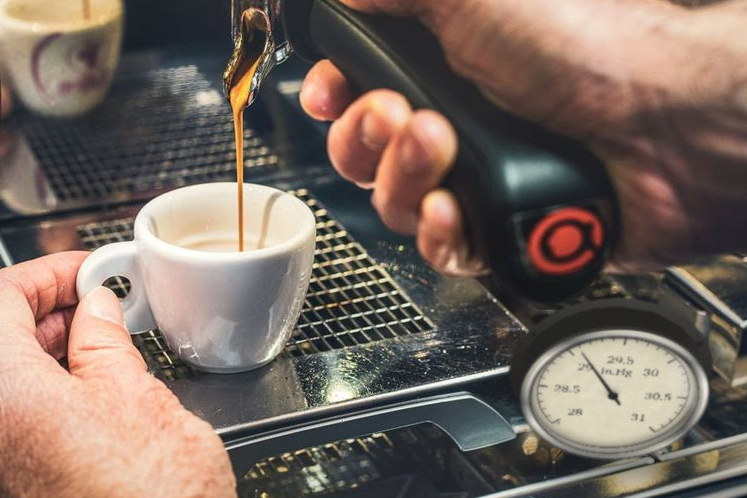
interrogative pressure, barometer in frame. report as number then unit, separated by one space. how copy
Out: 29.1 inHg
